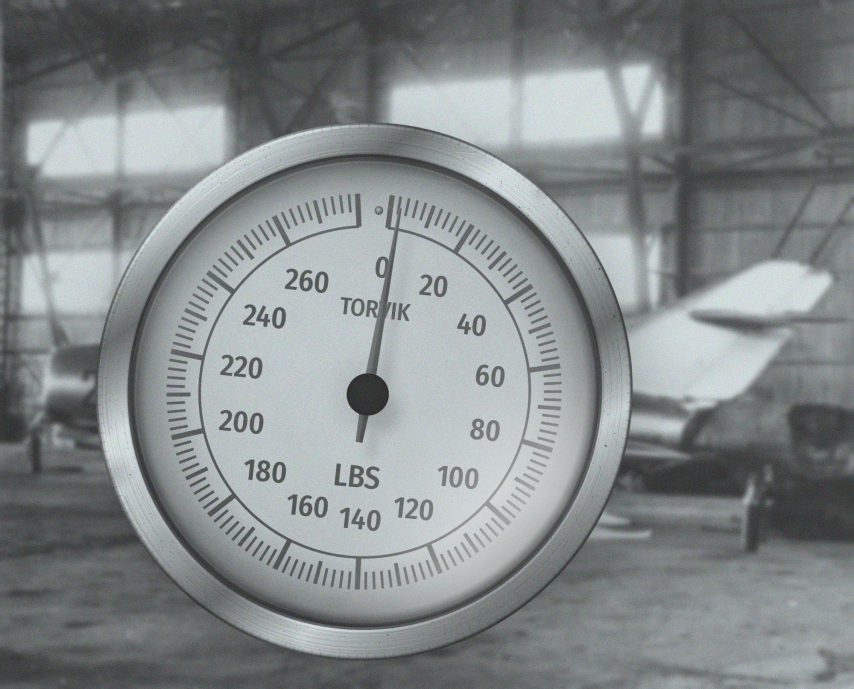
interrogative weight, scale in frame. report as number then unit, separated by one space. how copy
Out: 2 lb
